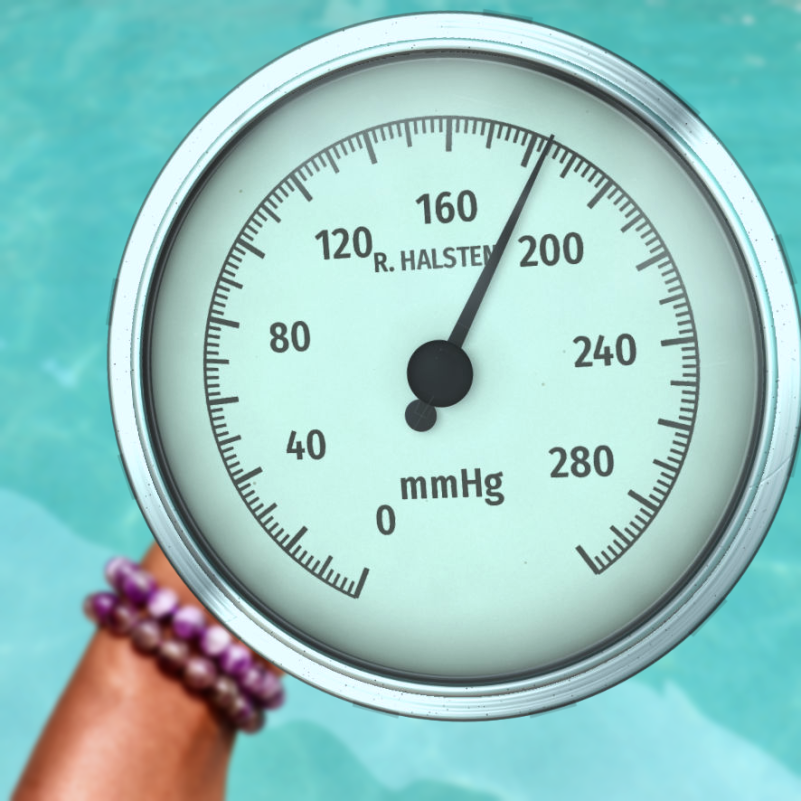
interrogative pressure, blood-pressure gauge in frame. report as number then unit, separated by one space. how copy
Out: 184 mmHg
